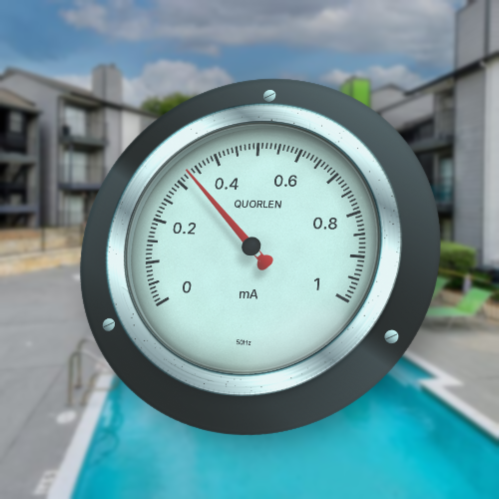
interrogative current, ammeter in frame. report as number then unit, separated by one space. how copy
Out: 0.33 mA
